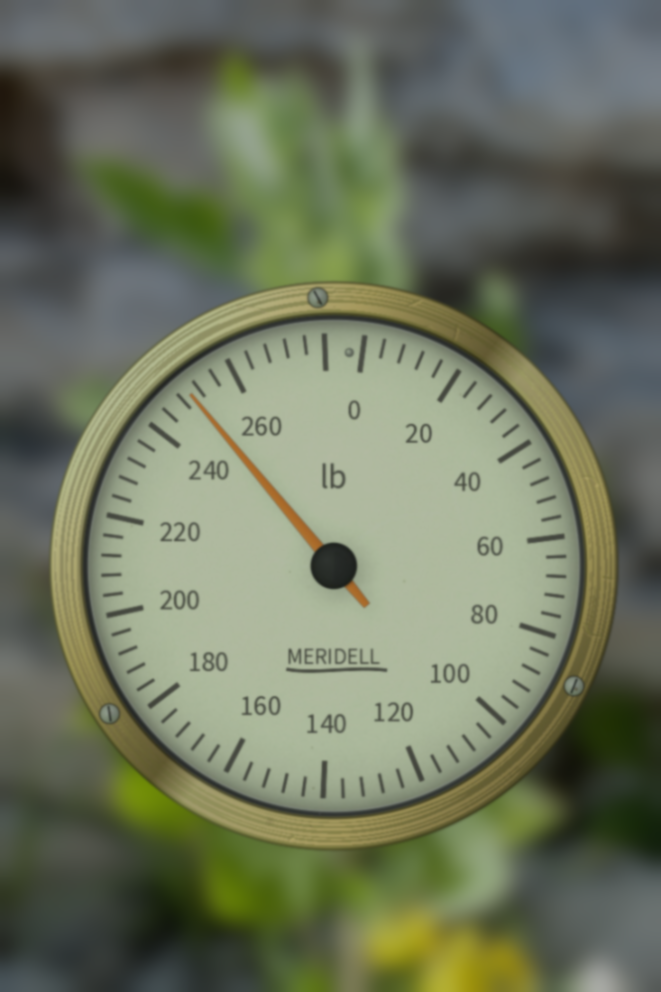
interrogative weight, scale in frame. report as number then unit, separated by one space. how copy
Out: 250 lb
